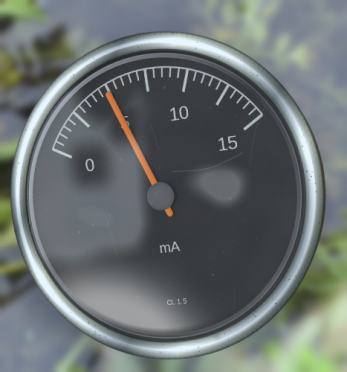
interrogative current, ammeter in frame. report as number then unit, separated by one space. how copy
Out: 5 mA
